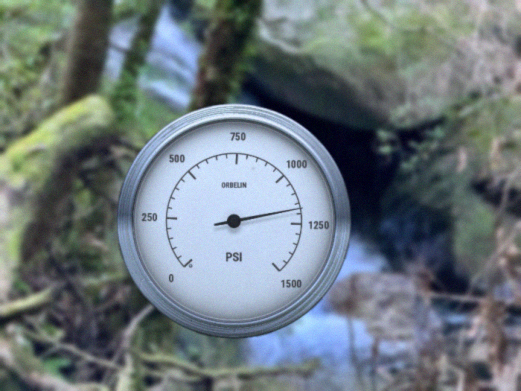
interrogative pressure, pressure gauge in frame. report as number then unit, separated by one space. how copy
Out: 1175 psi
